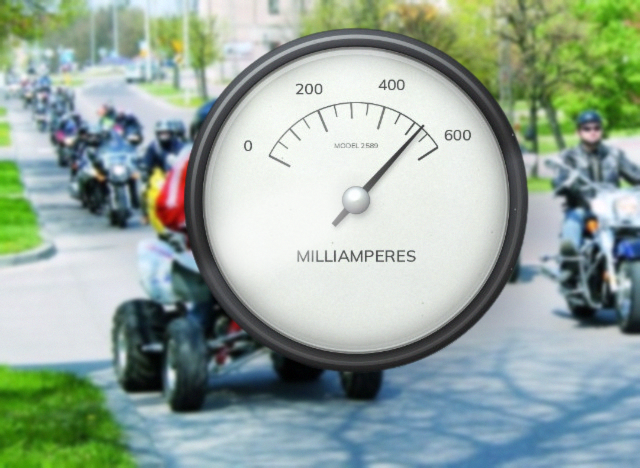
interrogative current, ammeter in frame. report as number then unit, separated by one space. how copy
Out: 525 mA
